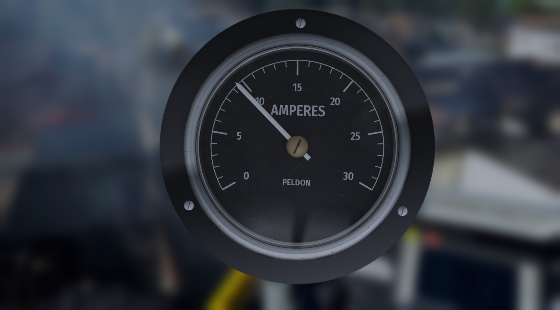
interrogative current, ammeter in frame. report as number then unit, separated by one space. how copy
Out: 9.5 A
